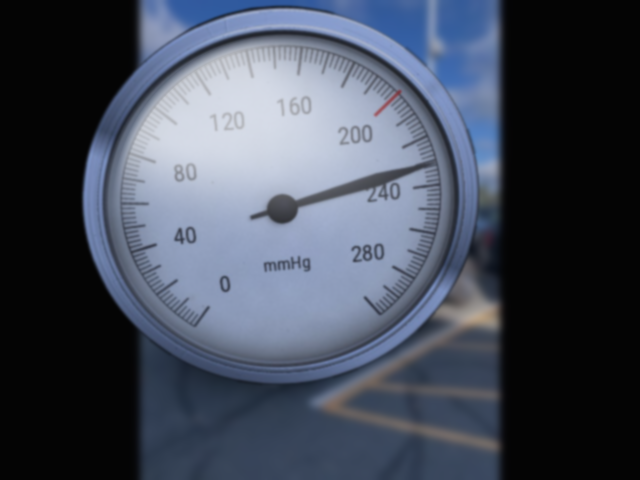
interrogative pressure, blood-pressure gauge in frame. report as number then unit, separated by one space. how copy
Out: 230 mmHg
